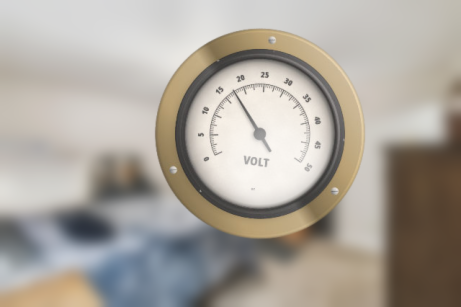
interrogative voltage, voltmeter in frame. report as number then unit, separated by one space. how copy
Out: 17.5 V
